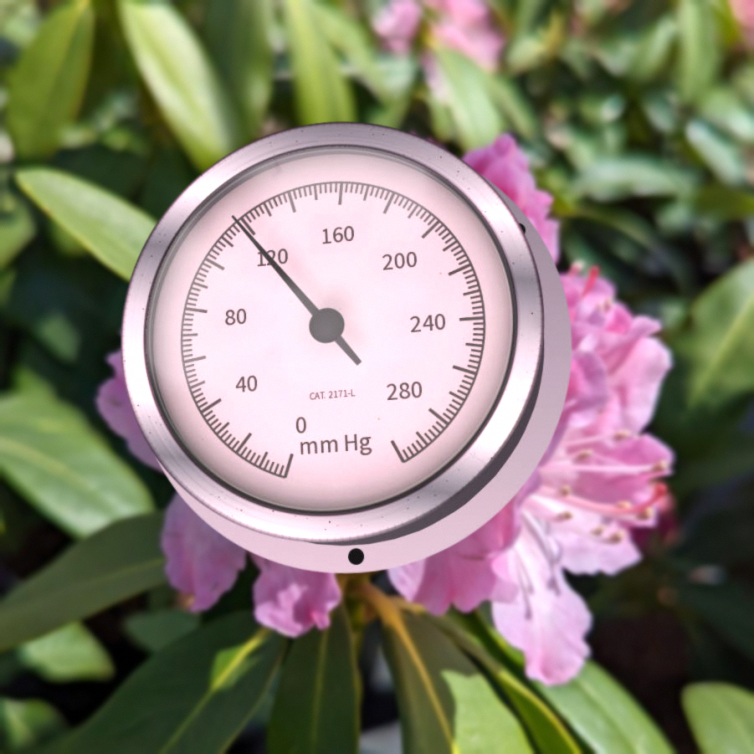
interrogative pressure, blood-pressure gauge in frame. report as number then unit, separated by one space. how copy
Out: 118 mmHg
